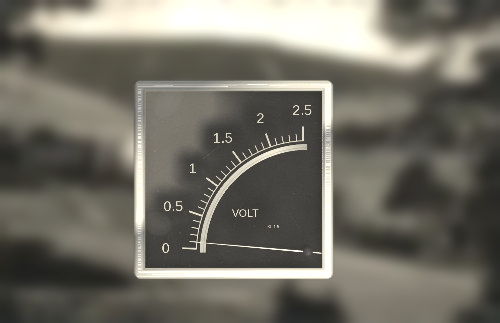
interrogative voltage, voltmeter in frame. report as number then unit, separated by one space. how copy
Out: 0.1 V
